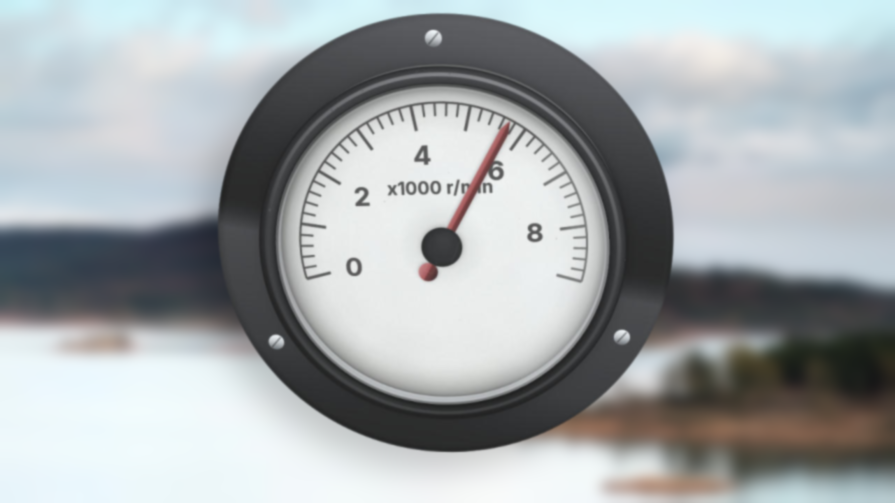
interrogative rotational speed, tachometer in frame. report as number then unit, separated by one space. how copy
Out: 5700 rpm
